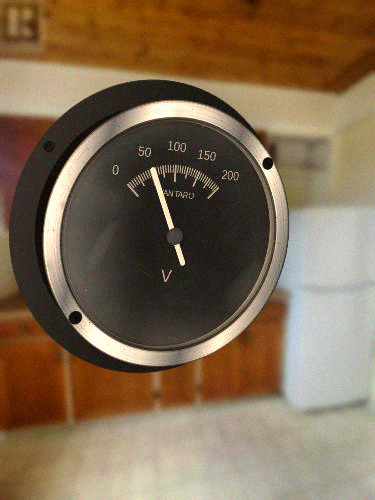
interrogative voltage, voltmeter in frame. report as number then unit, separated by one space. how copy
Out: 50 V
